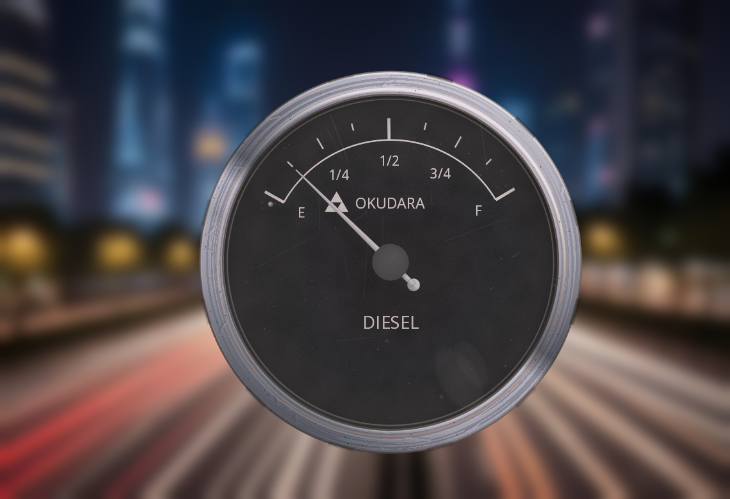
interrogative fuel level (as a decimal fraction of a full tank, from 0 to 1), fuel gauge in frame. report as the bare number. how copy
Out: 0.125
